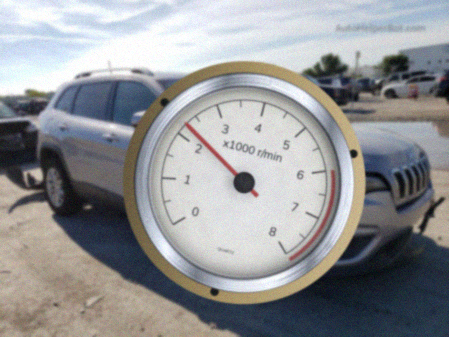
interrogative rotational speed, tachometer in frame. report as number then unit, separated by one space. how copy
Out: 2250 rpm
